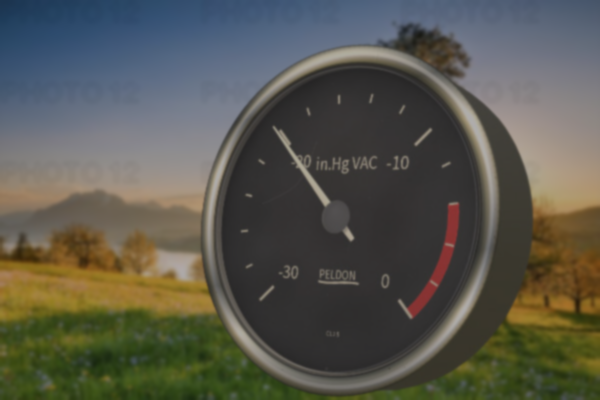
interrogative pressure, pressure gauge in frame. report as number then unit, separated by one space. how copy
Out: -20 inHg
